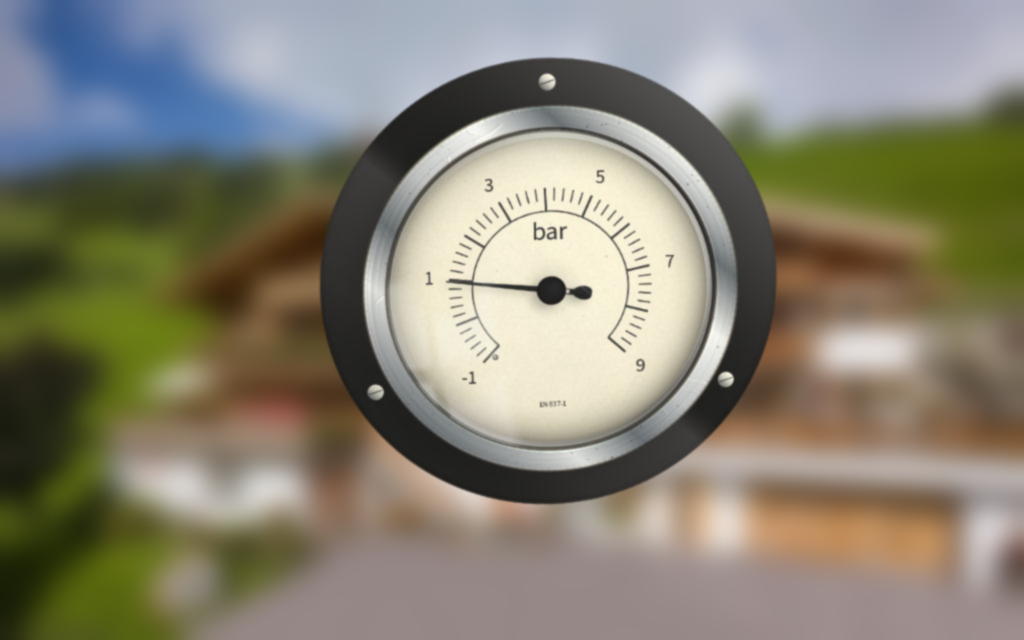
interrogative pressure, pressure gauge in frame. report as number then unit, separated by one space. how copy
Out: 1 bar
